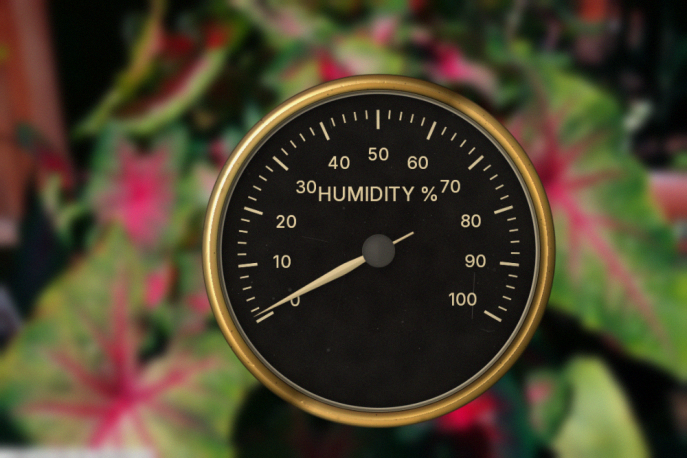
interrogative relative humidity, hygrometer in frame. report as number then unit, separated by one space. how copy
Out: 1 %
